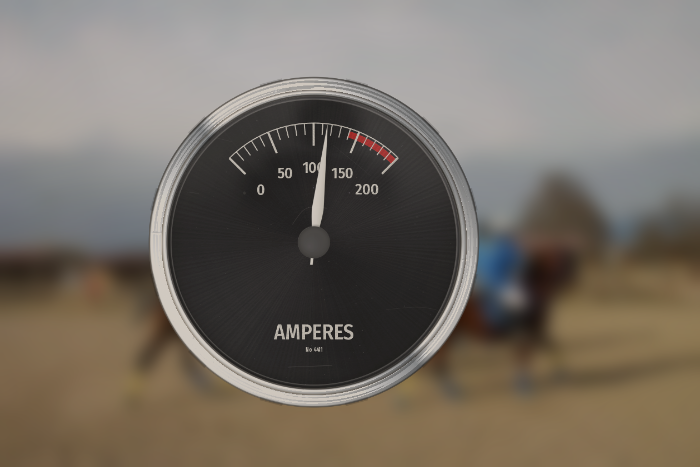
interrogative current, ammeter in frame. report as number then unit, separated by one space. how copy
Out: 115 A
